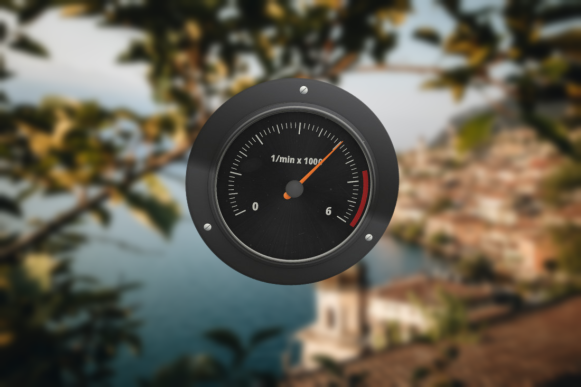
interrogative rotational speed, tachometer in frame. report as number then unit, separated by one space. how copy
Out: 4000 rpm
